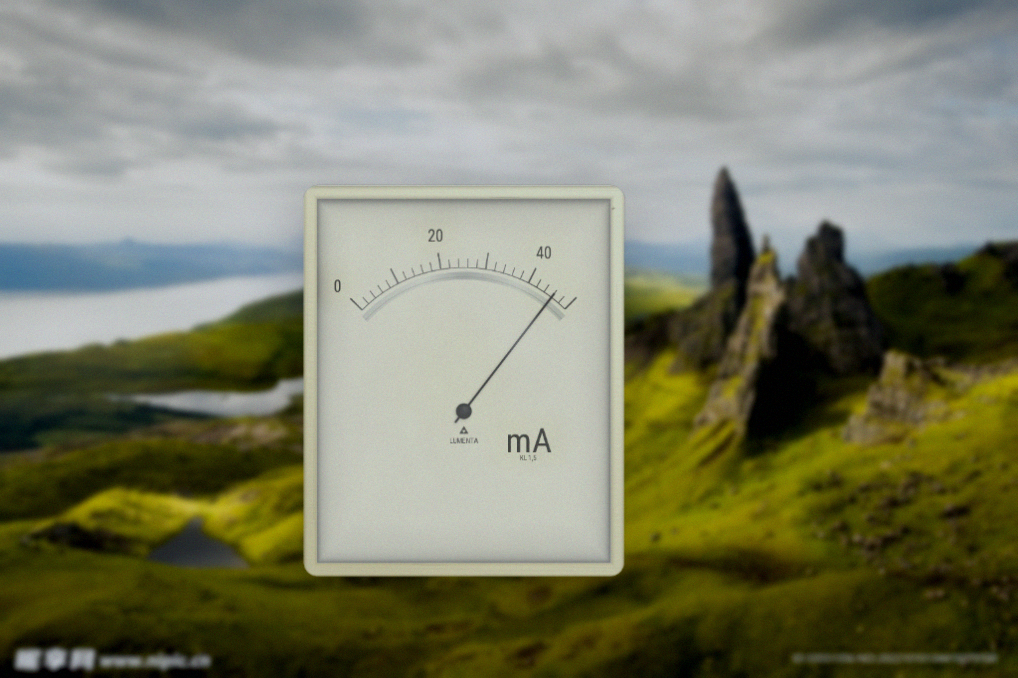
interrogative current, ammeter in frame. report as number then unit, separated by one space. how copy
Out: 46 mA
